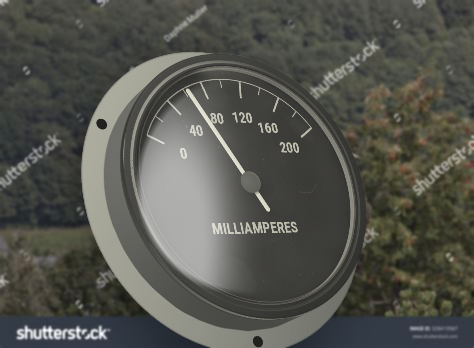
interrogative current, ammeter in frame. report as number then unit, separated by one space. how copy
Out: 60 mA
